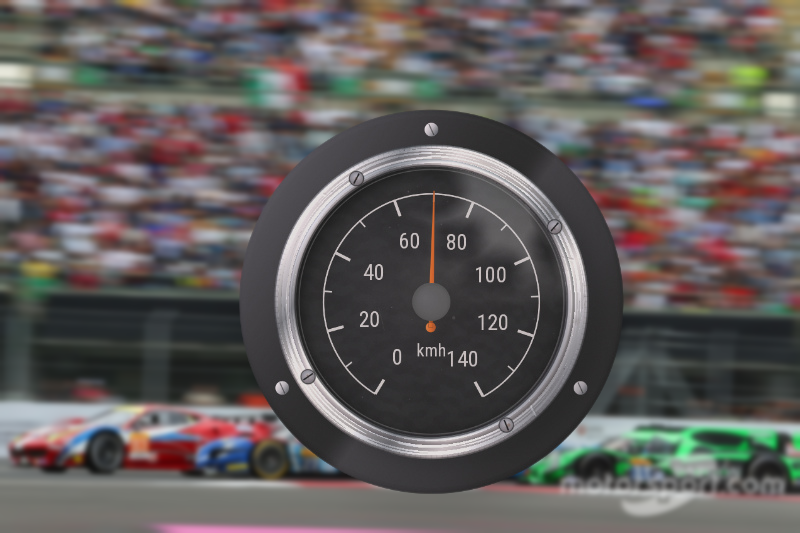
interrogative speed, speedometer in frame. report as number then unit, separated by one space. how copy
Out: 70 km/h
